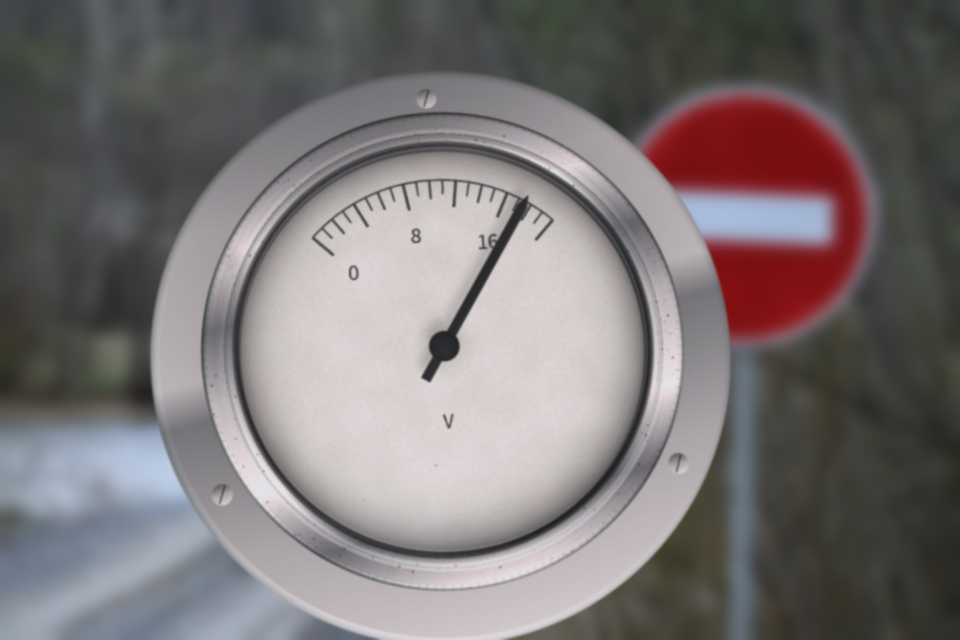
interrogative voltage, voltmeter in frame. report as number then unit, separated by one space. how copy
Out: 17.5 V
